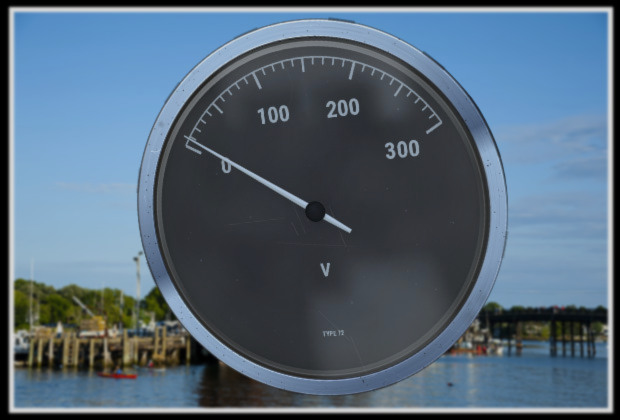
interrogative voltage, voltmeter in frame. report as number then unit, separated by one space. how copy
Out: 10 V
